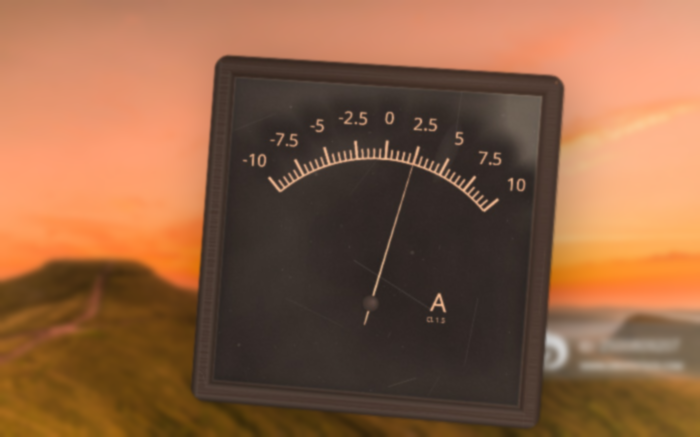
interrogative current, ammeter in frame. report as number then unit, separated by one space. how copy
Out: 2.5 A
